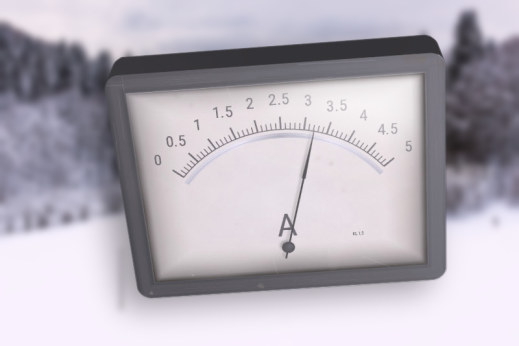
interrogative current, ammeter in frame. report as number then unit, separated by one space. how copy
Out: 3.2 A
